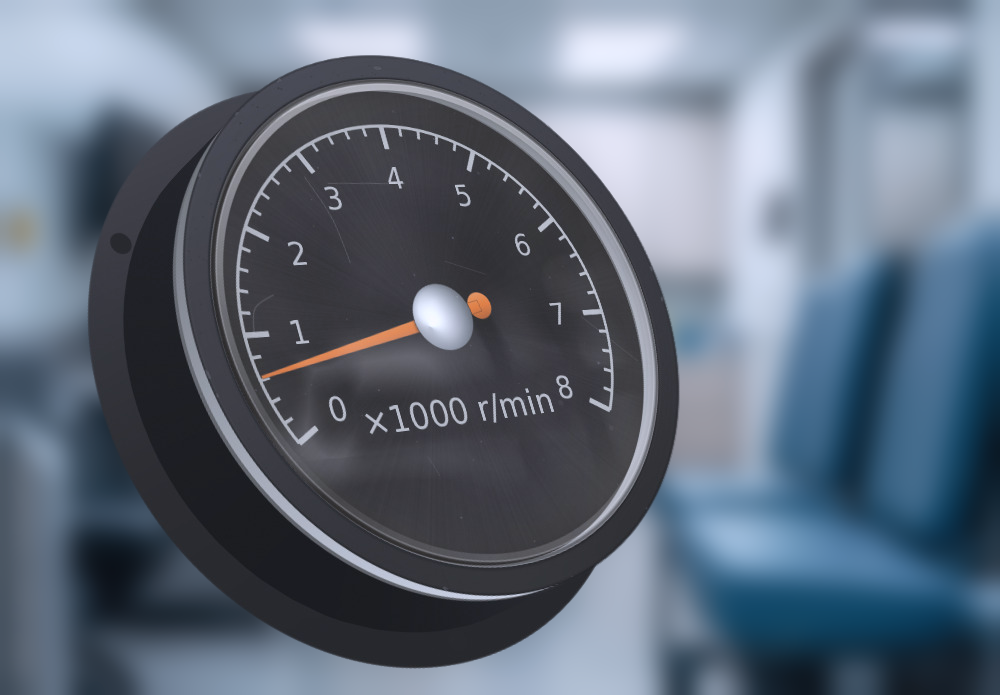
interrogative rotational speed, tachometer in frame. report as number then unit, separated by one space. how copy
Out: 600 rpm
